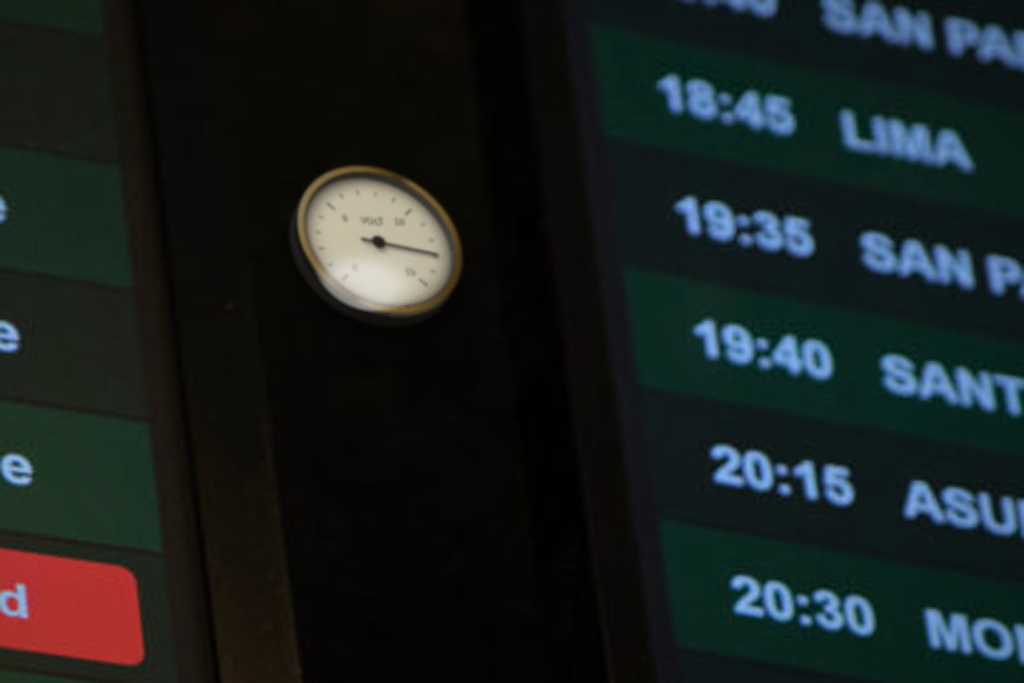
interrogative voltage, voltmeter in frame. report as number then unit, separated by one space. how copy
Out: 13 V
